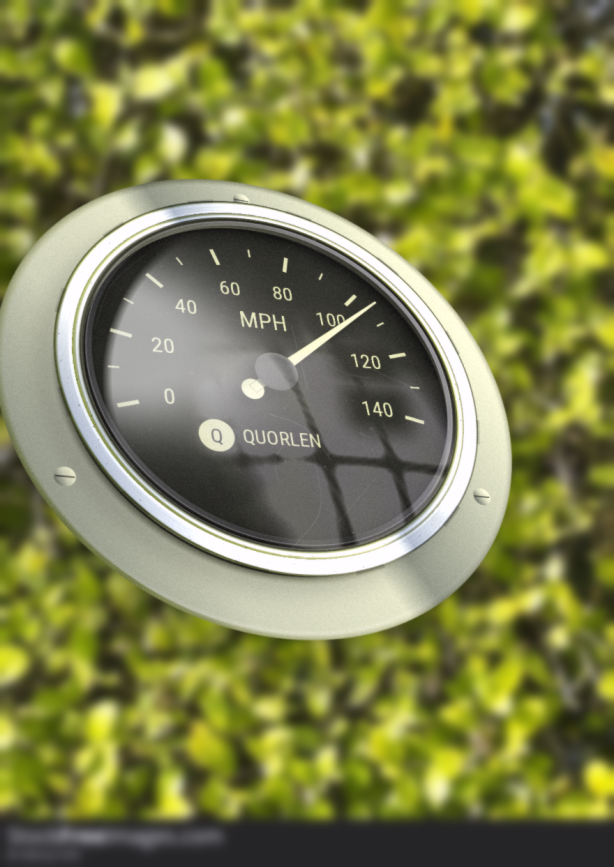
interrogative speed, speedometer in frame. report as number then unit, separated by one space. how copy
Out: 105 mph
